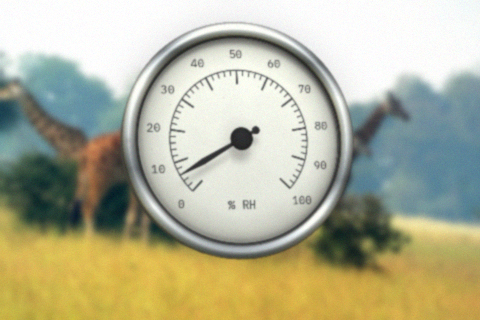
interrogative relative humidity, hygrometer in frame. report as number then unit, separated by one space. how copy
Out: 6 %
